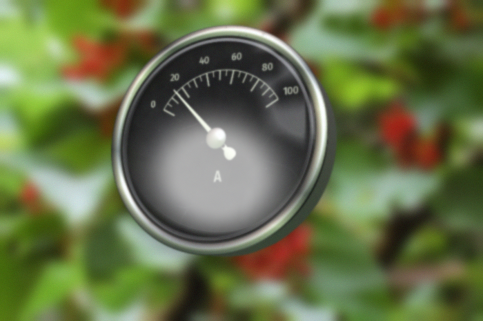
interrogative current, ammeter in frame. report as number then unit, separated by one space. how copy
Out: 15 A
